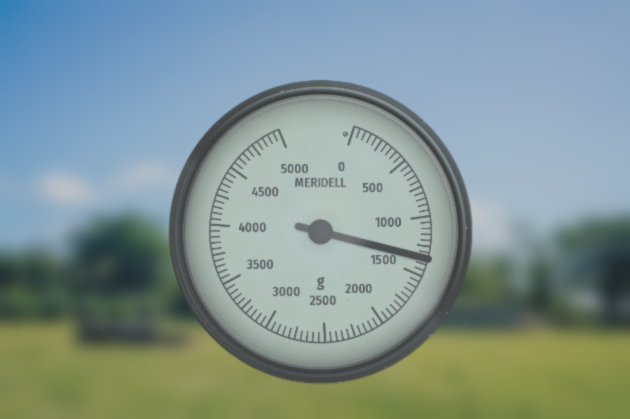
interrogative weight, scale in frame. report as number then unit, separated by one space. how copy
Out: 1350 g
